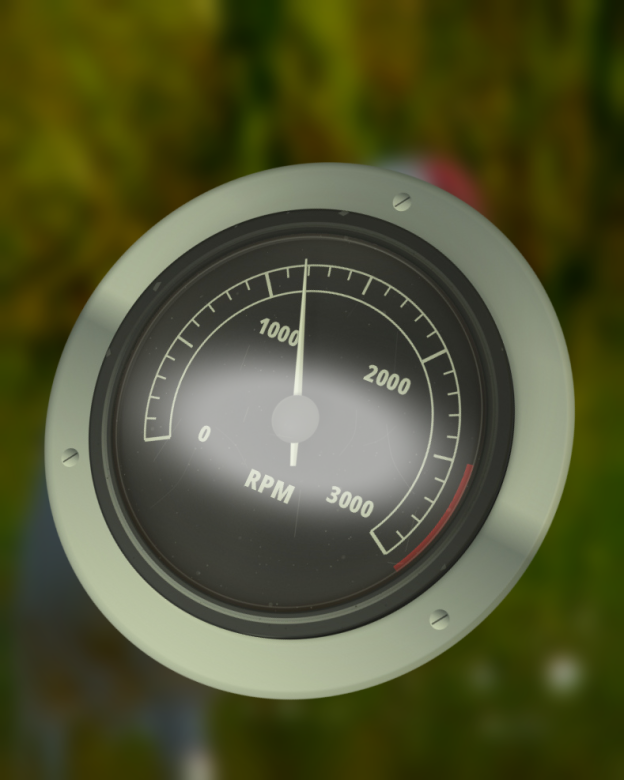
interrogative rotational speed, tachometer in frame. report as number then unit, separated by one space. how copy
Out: 1200 rpm
